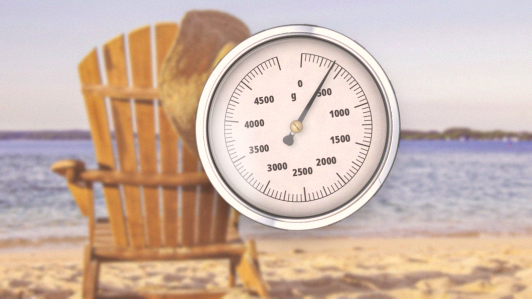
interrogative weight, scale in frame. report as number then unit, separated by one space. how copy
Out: 400 g
